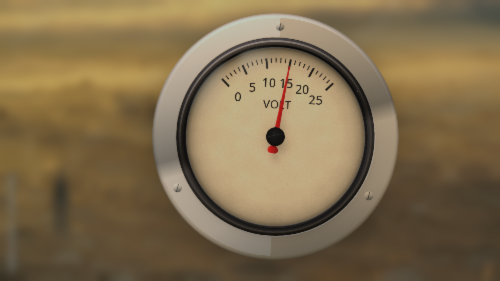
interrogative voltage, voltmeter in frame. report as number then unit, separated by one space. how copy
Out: 15 V
